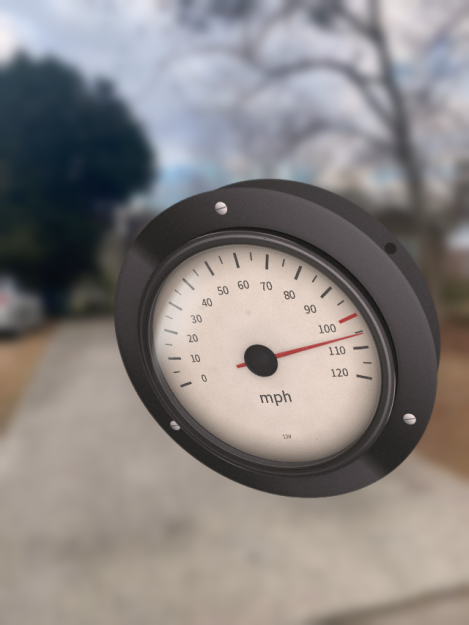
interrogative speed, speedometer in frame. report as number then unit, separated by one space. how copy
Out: 105 mph
